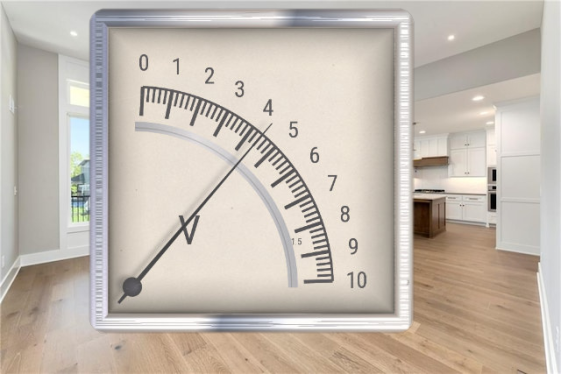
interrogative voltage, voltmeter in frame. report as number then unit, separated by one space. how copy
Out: 4.4 V
